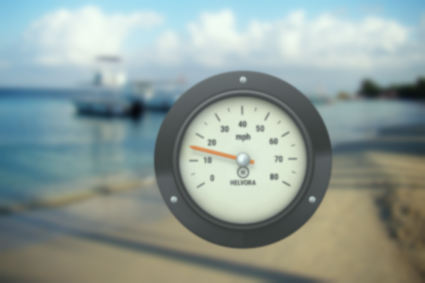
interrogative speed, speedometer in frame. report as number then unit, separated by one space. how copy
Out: 15 mph
